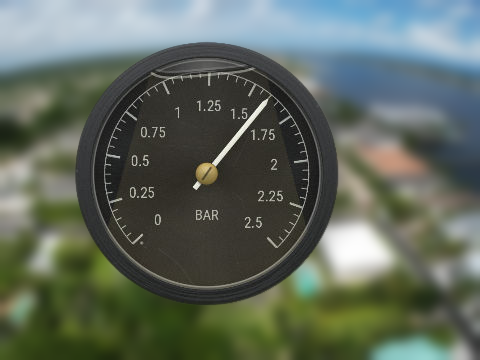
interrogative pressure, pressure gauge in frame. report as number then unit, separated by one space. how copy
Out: 1.6 bar
